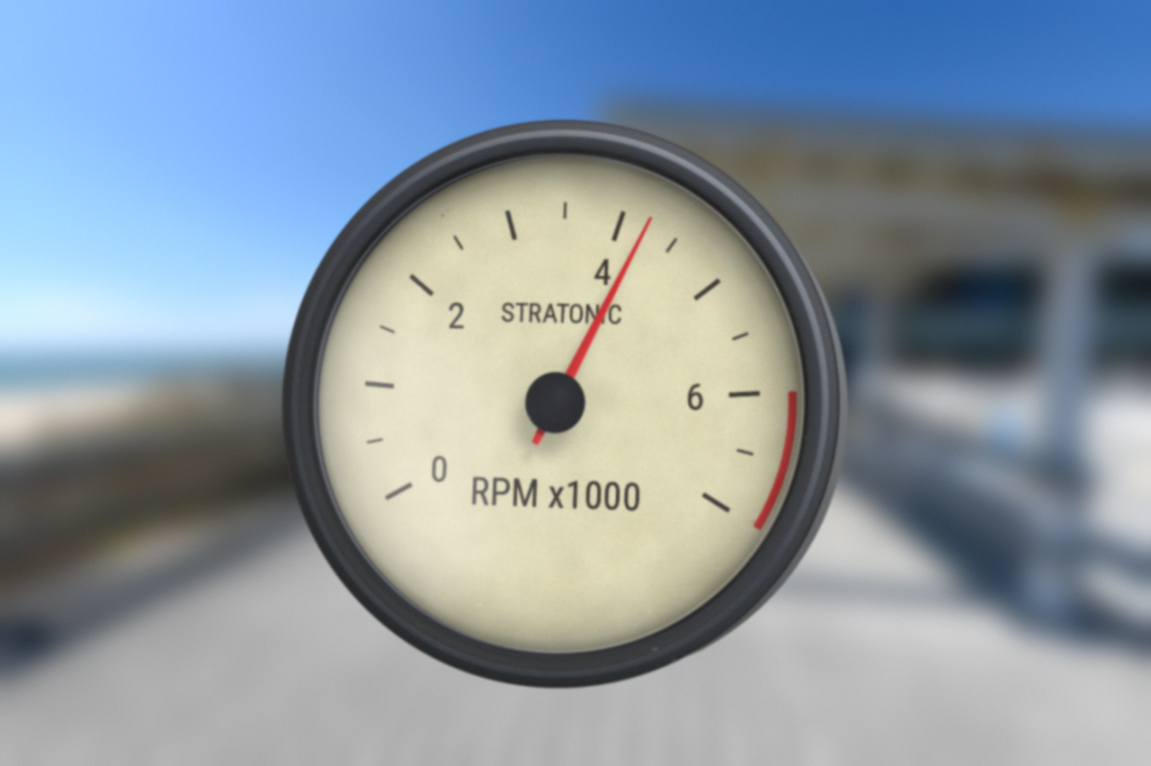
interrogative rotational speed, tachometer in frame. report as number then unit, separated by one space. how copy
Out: 4250 rpm
